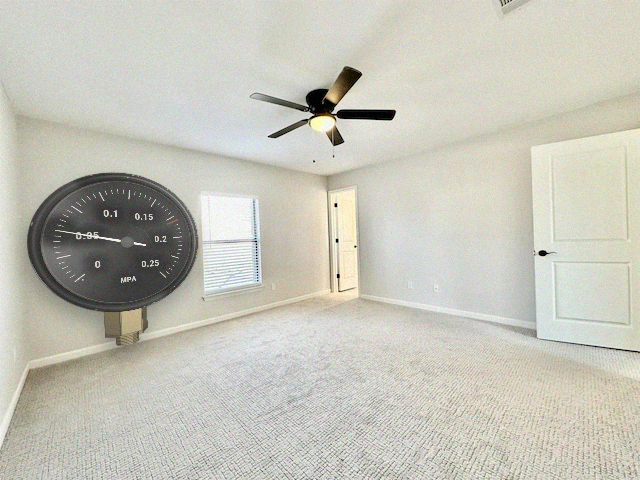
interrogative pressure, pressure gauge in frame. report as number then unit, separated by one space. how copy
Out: 0.05 MPa
